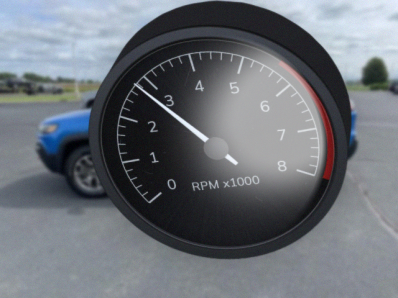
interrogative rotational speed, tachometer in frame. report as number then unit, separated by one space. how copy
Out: 2800 rpm
